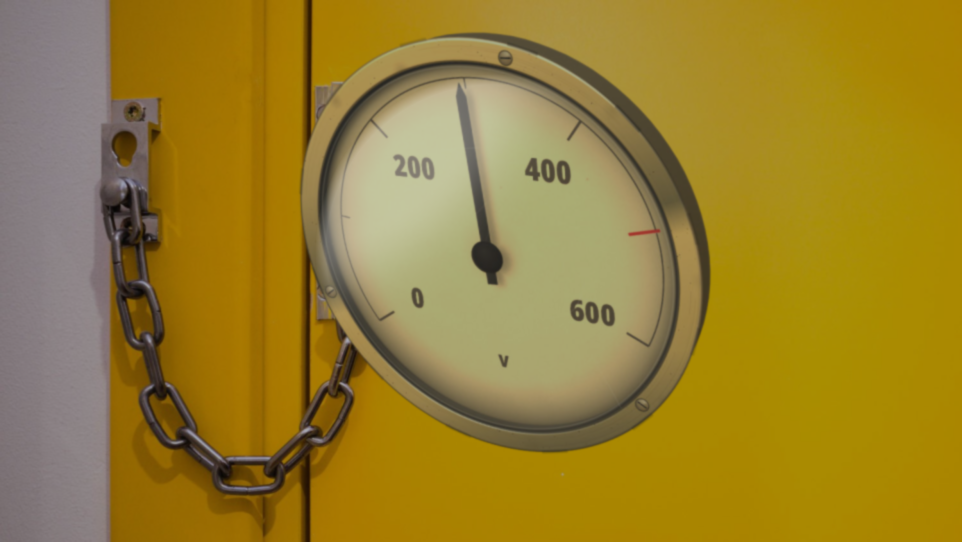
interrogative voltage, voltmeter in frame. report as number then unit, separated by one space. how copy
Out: 300 V
